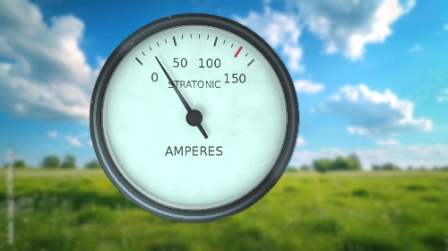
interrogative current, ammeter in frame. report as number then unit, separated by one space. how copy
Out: 20 A
